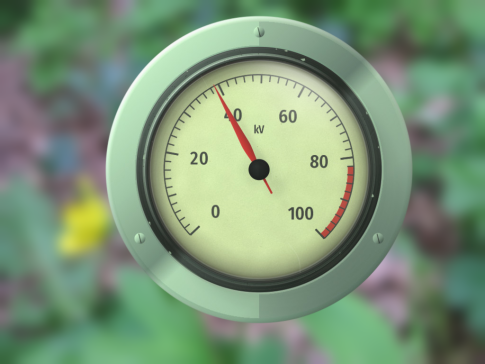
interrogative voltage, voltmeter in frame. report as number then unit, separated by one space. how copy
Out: 39 kV
